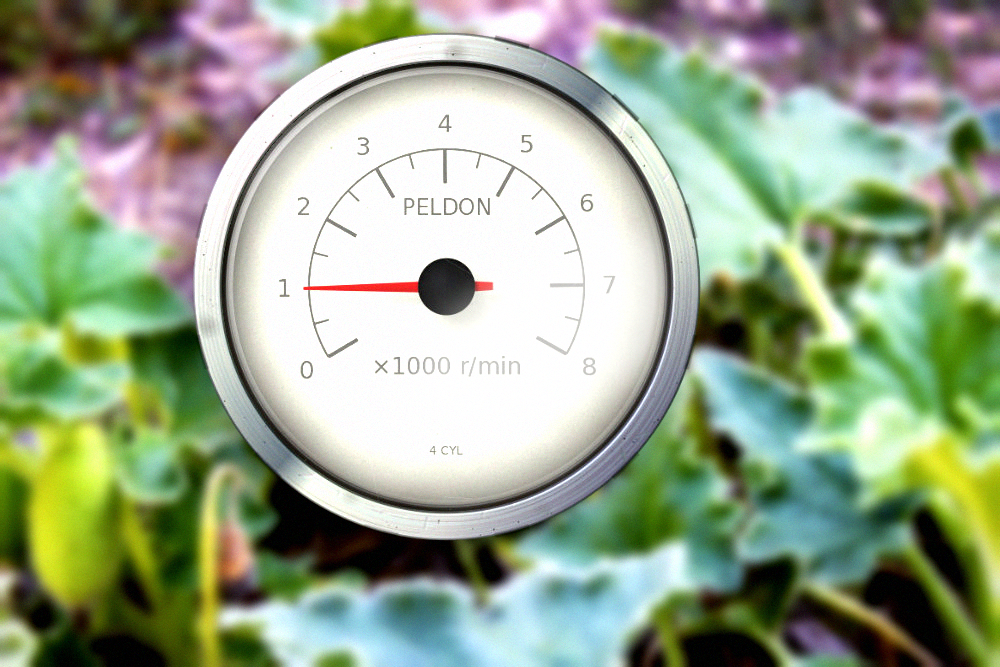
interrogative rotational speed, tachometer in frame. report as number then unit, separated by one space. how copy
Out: 1000 rpm
